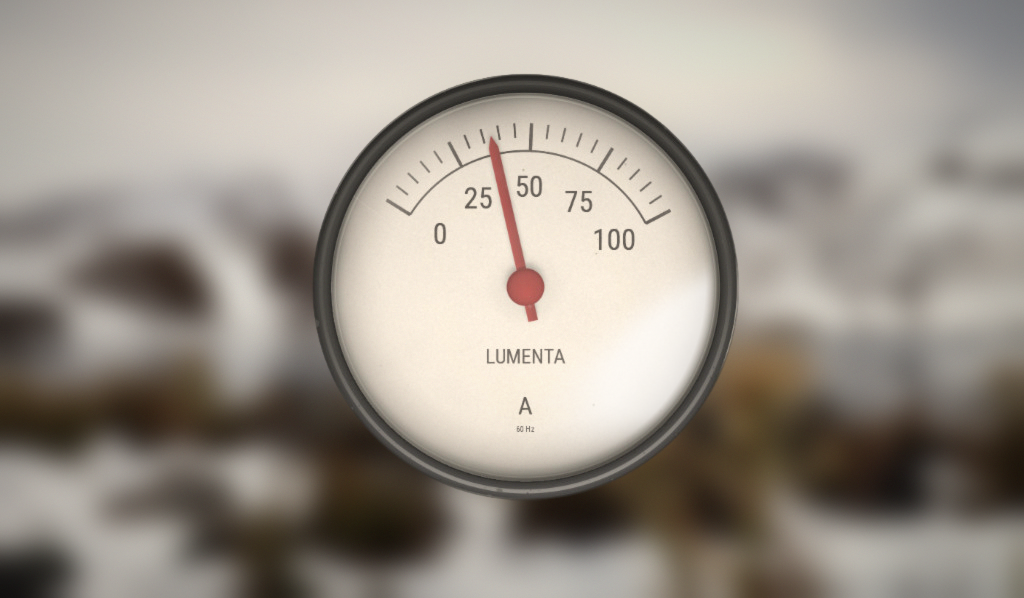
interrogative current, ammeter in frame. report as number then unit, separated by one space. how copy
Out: 37.5 A
